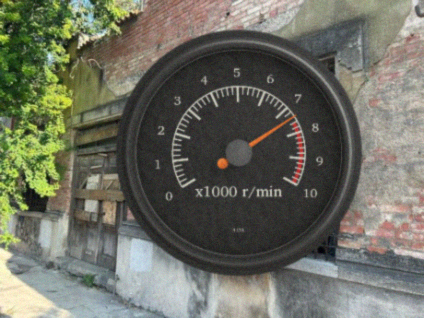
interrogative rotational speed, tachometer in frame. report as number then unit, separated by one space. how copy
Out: 7400 rpm
